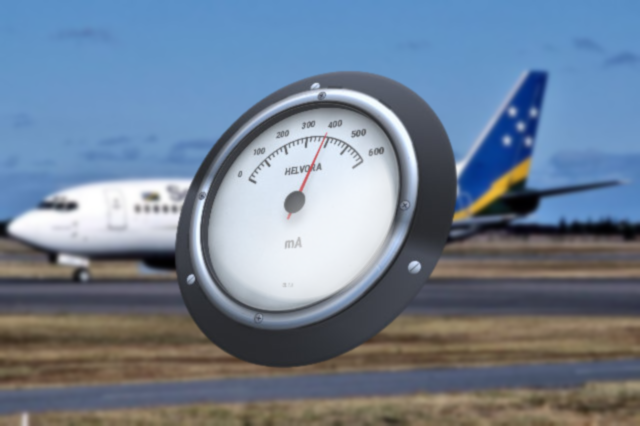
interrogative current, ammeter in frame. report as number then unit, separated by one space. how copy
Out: 400 mA
